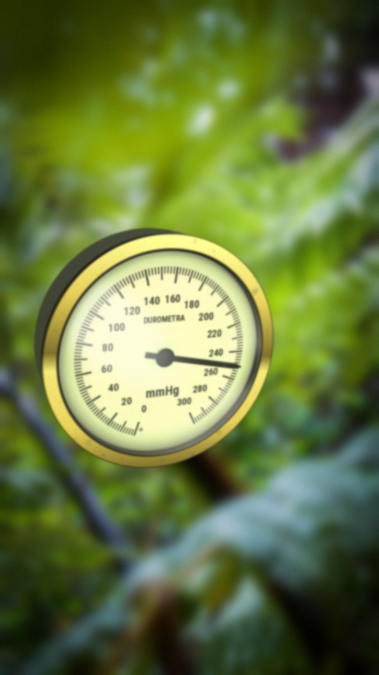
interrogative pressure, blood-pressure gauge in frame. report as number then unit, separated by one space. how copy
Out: 250 mmHg
